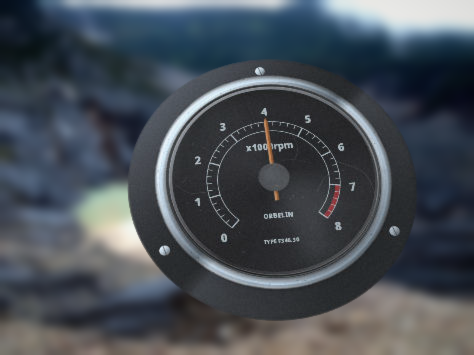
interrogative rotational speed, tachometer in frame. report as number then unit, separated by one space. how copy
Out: 4000 rpm
